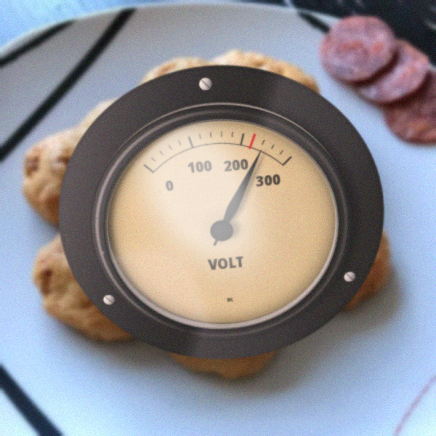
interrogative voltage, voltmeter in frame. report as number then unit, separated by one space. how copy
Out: 240 V
